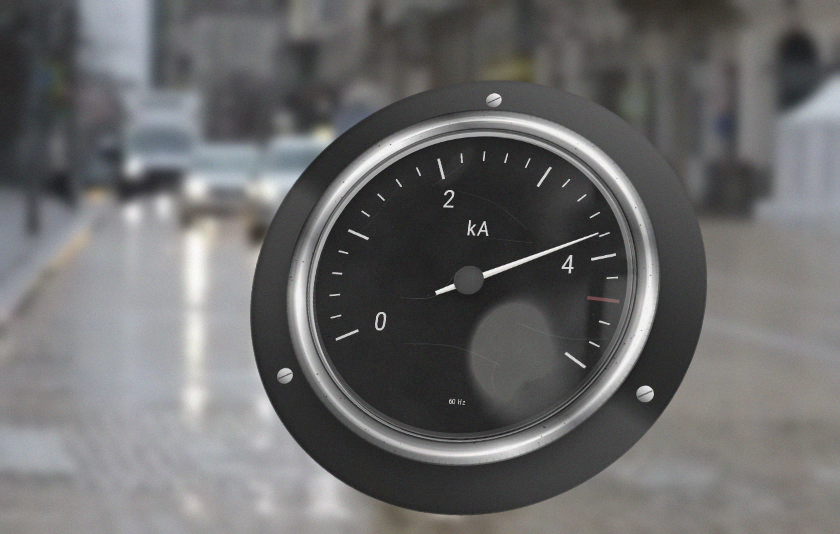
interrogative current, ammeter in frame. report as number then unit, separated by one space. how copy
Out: 3.8 kA
